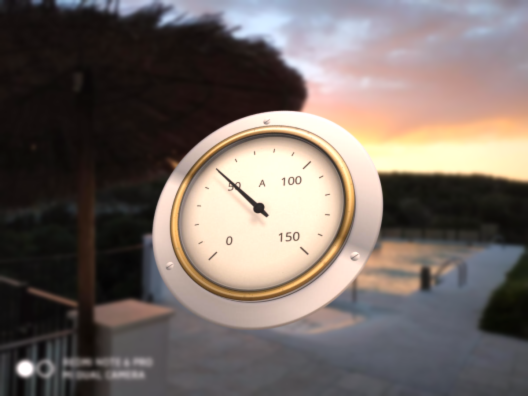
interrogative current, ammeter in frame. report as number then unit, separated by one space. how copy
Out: 50 A
